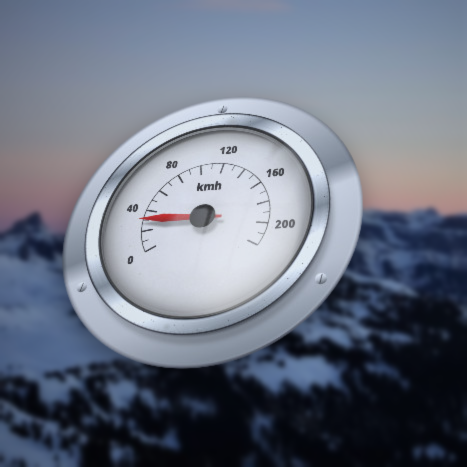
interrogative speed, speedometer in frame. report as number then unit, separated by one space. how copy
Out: 30 km/h
